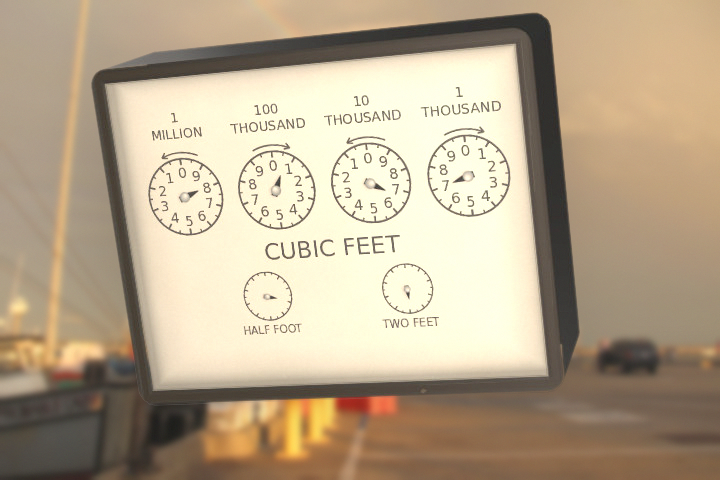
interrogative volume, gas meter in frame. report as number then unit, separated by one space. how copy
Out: 806700 ft³
